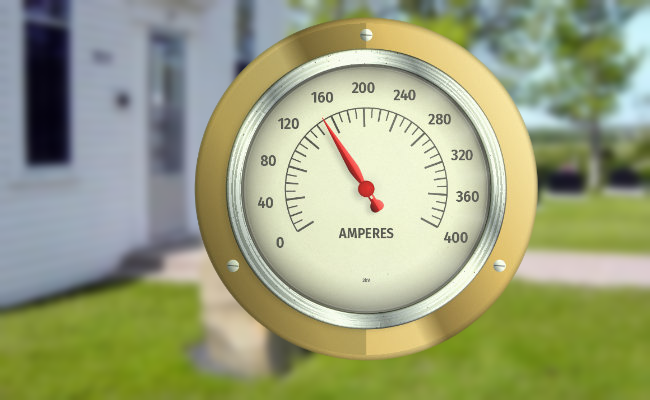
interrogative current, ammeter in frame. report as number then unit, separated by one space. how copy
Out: 150 A
